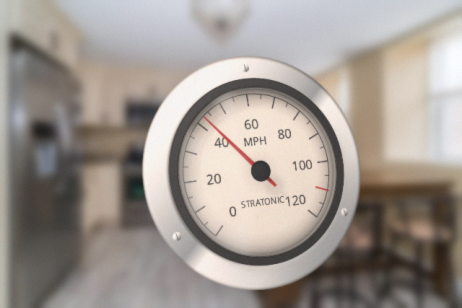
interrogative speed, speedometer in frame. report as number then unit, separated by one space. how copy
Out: 42.5 mph
